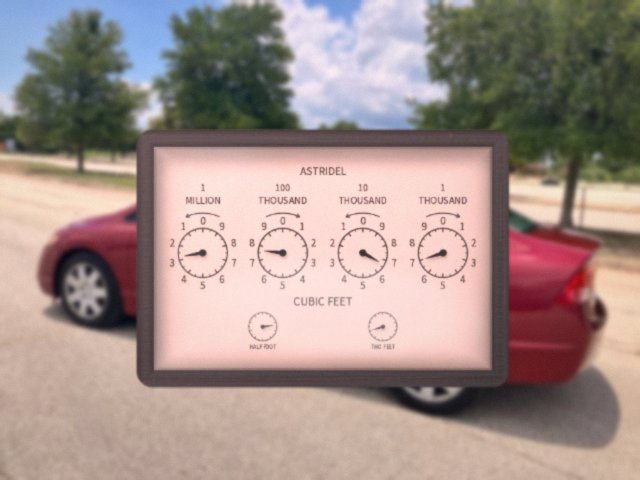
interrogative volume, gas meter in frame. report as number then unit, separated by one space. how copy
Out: 276700 ft³
